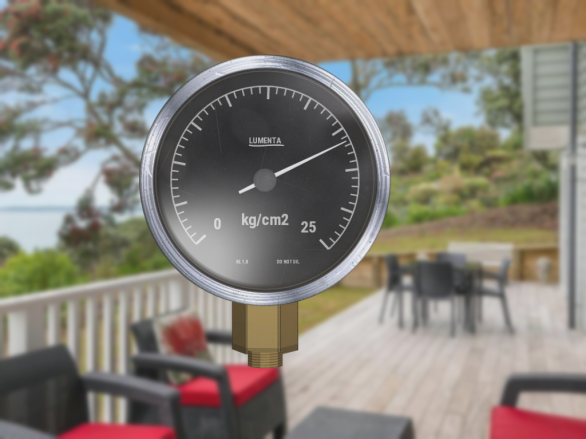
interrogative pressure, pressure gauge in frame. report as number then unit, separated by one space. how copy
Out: 18.25 kg/cm²
